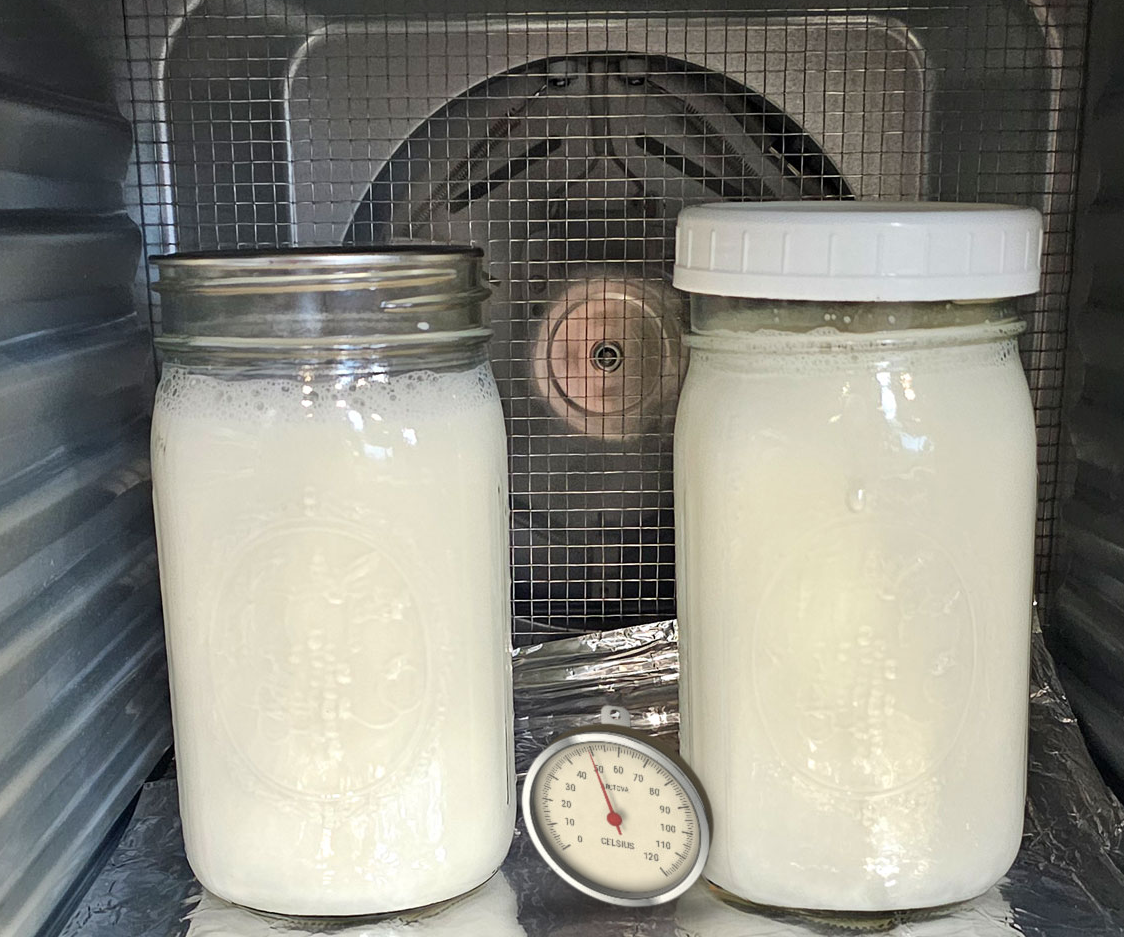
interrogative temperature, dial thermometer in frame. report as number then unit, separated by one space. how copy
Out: 50 °C
